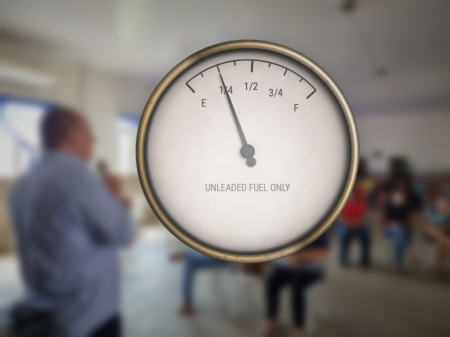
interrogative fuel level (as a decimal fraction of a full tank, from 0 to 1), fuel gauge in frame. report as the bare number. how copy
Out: 0.25
